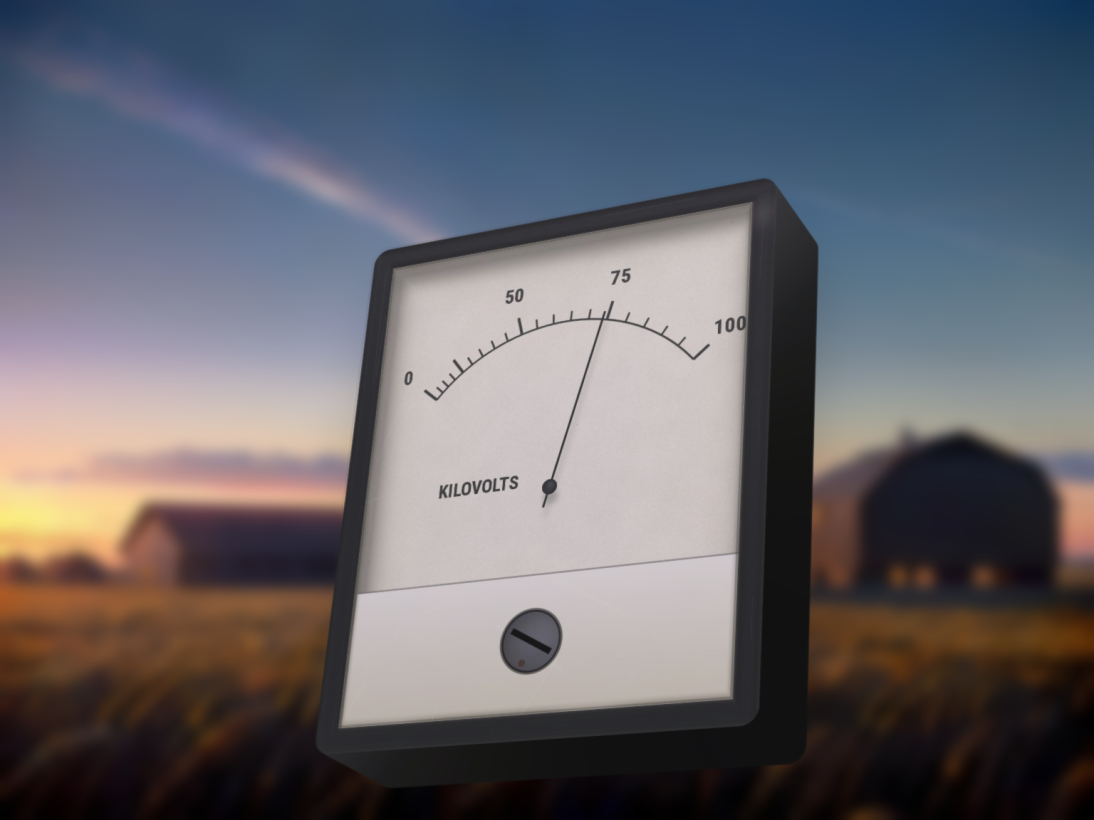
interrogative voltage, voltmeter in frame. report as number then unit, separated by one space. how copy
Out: 75 kV
